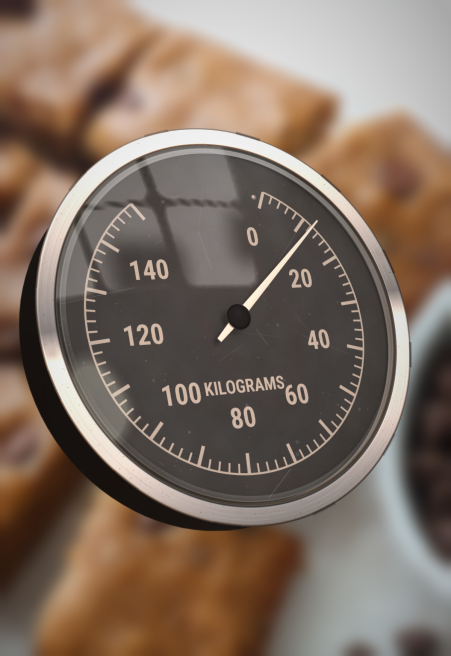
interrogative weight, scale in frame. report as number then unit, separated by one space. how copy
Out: 12 kg
